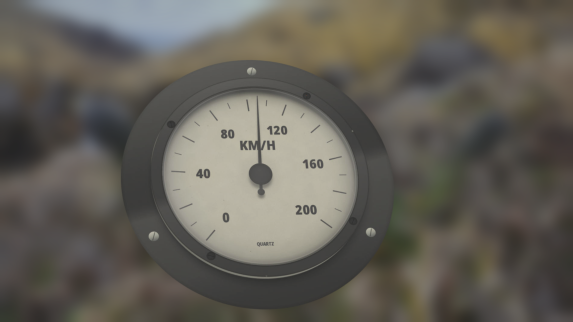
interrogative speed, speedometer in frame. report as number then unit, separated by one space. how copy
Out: 105 km/h
